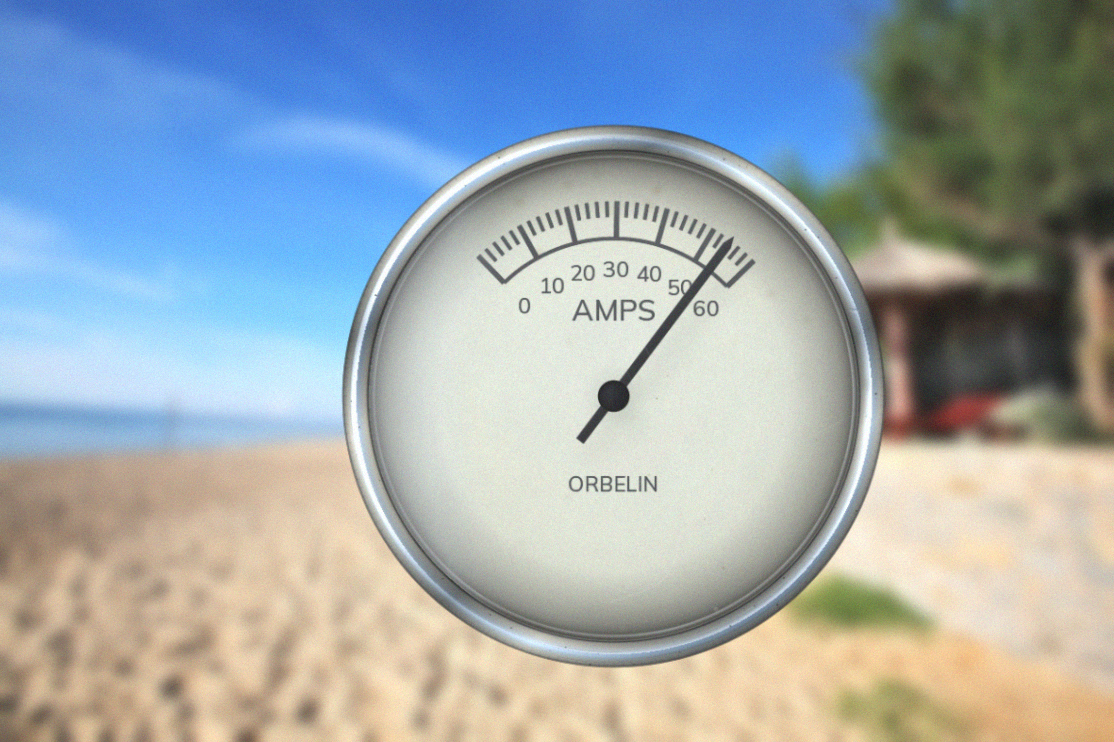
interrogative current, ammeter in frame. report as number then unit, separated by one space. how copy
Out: 54 A
